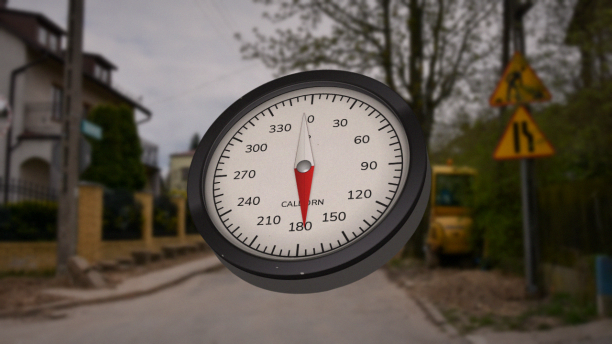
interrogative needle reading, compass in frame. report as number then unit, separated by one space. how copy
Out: 175 °
